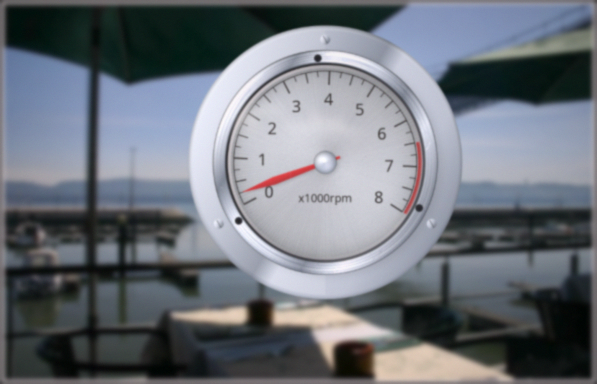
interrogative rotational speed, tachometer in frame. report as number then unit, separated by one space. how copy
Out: 250 rpm
